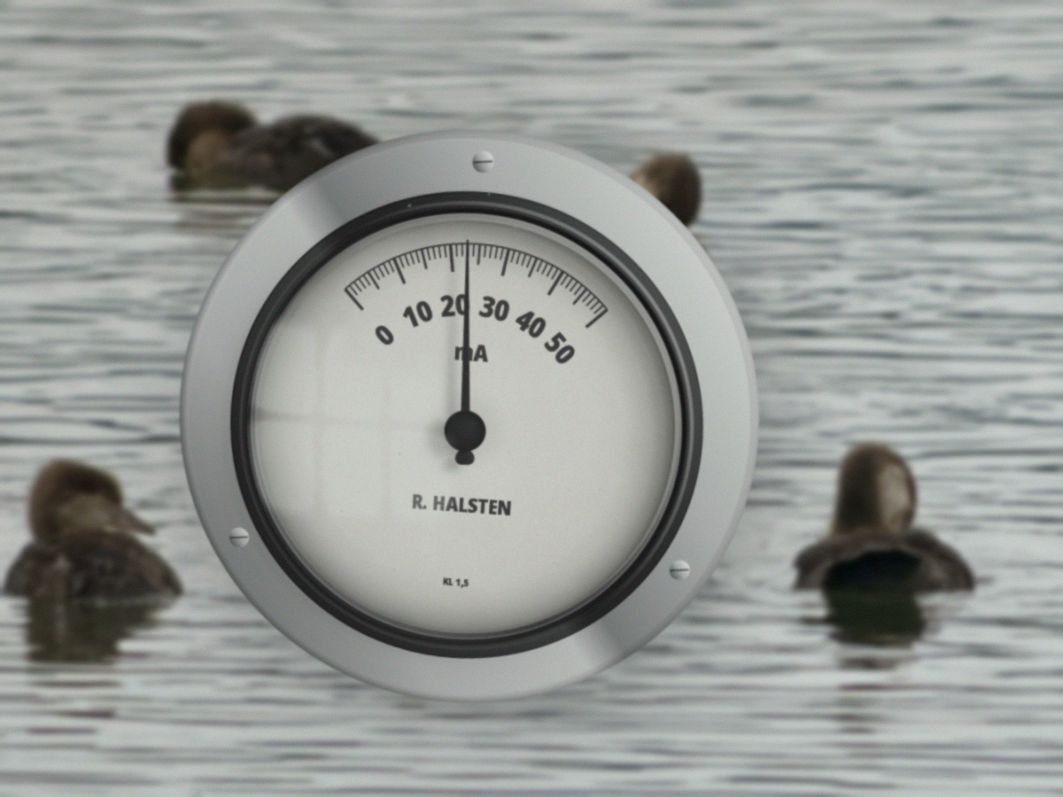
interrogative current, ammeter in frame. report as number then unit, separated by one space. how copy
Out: 23 mA
